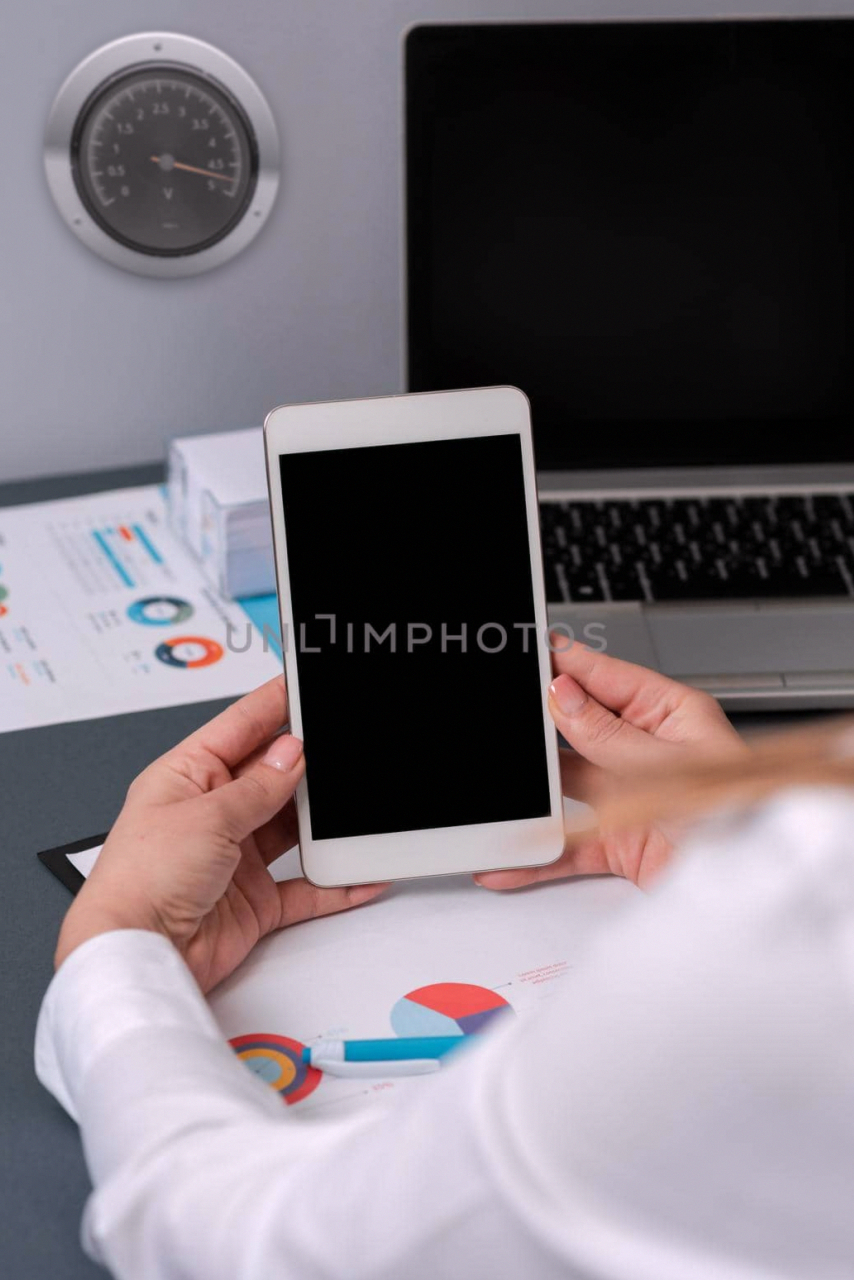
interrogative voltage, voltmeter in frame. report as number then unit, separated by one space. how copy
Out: 4.75 V
